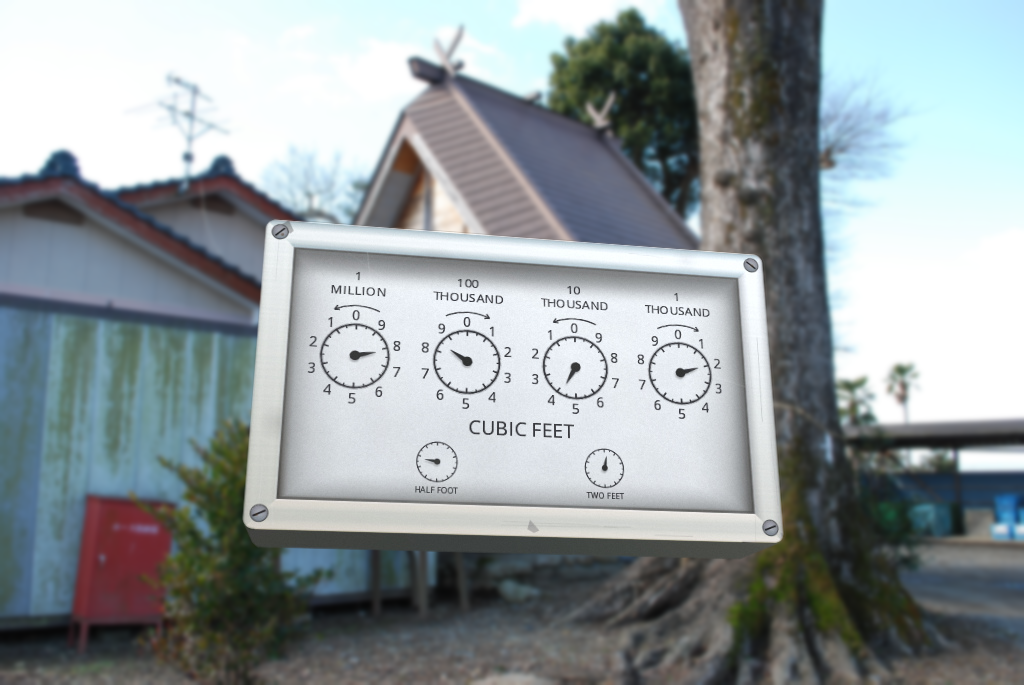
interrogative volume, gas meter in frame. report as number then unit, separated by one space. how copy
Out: 784200 ft³
